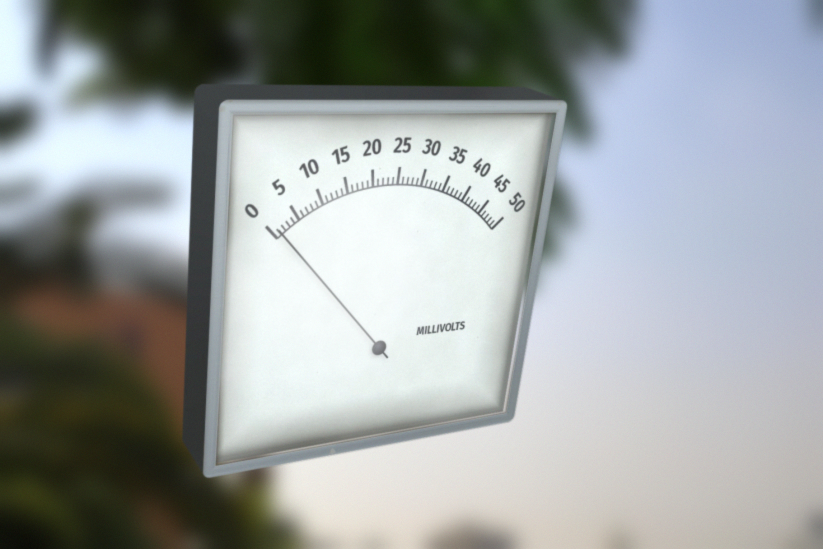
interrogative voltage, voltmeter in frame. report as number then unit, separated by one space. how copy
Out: 1 mV
